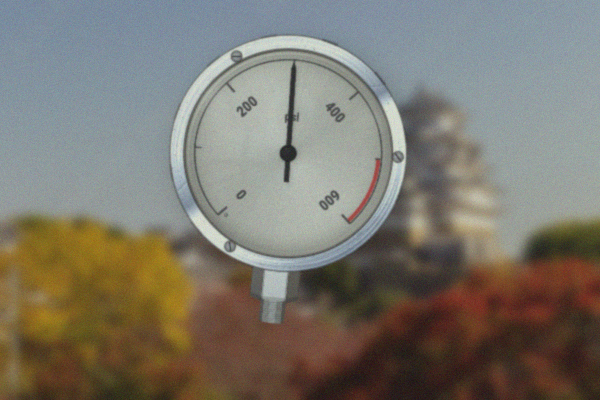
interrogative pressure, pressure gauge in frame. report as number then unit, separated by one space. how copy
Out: 300 psi
